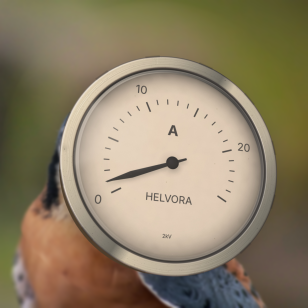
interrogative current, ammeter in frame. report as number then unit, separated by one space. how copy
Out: 1 A
